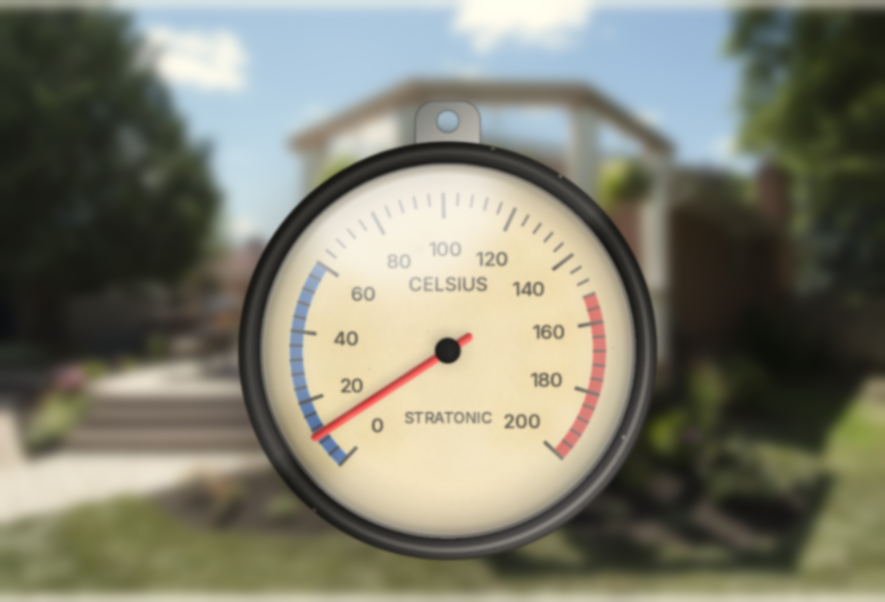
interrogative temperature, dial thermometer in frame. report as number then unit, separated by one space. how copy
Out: 10 °C
